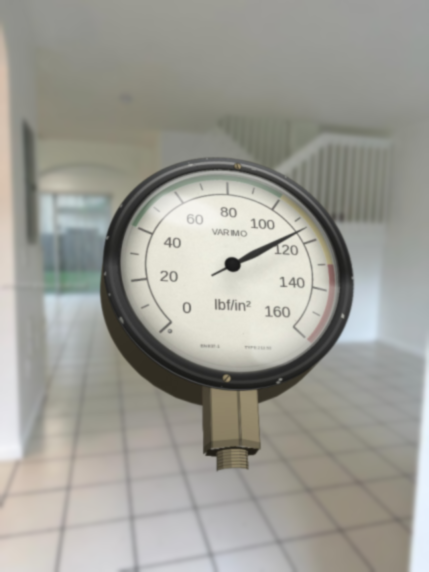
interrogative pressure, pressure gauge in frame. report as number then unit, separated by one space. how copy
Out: 115 psi
